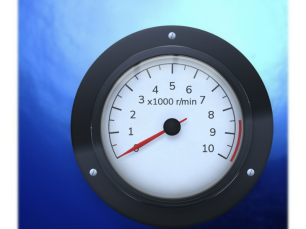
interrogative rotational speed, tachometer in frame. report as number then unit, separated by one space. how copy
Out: 0 rpm
